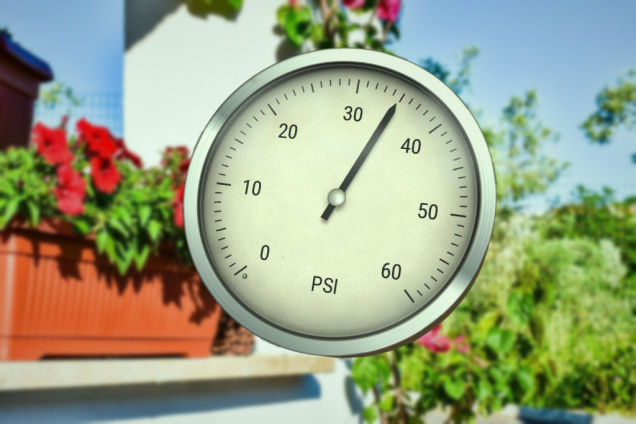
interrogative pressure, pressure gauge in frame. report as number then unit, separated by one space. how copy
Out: 35 psi
